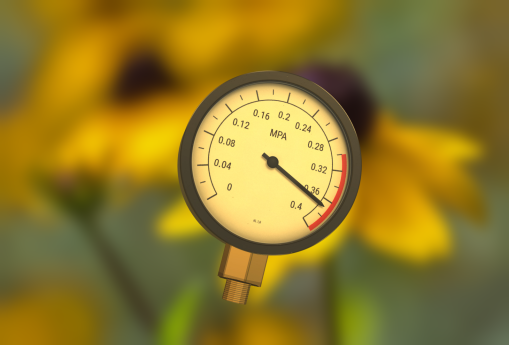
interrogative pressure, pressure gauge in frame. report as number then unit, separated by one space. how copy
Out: 0.37 MPa
